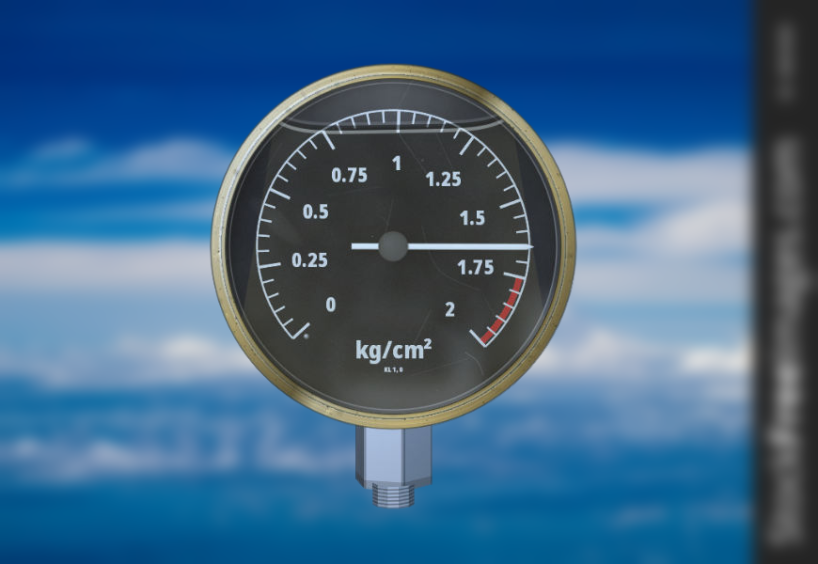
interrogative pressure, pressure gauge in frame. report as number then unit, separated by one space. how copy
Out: 1.65 kg/cm²
